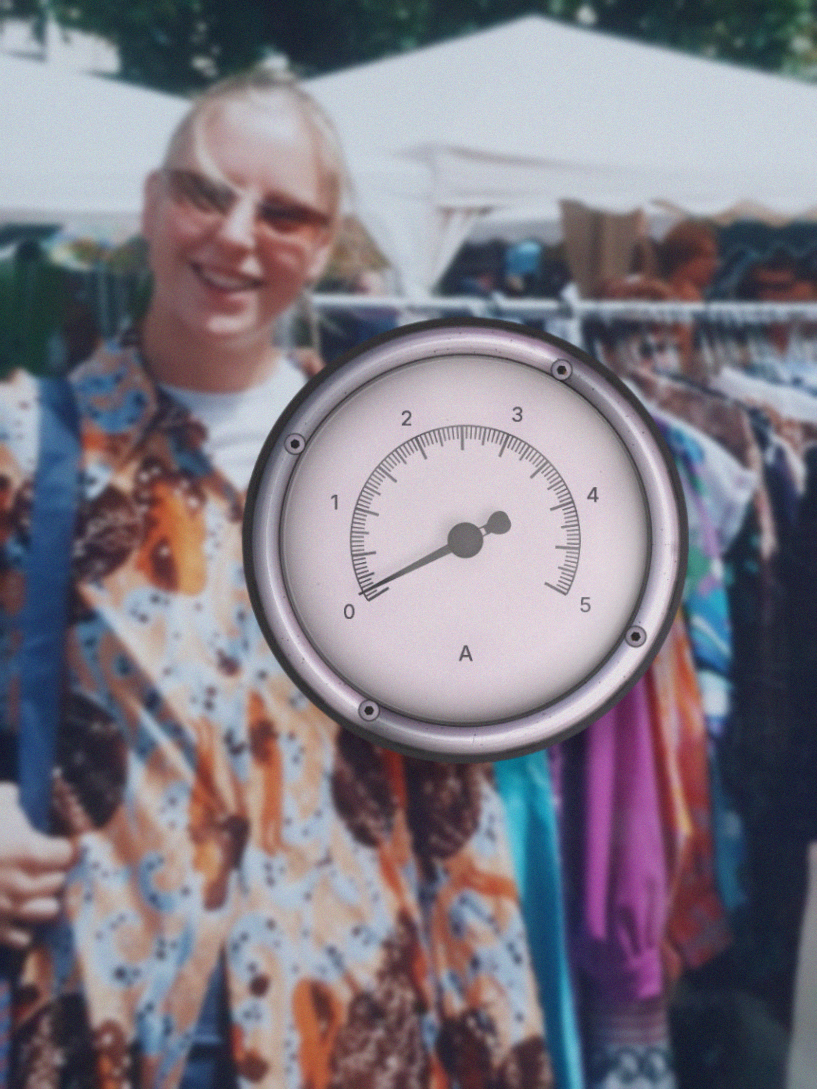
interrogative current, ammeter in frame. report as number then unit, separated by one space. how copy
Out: 0.1 A
